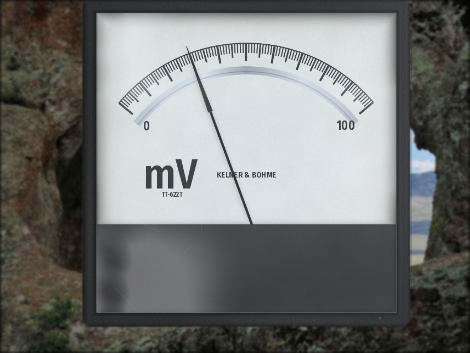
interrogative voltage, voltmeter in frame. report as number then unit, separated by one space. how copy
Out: 30 mV
